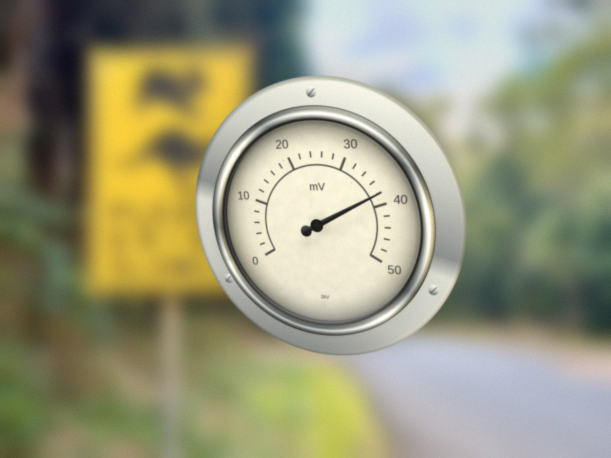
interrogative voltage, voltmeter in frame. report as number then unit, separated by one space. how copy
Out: 38 mV
